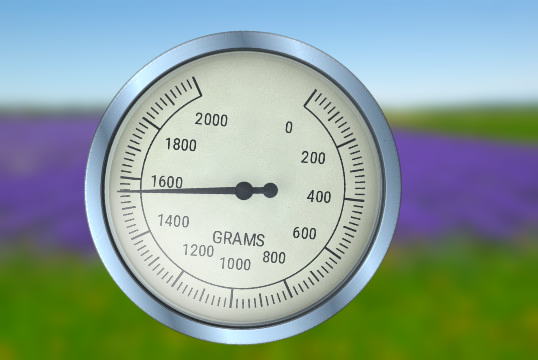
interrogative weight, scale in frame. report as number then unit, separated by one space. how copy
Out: 1560 g
